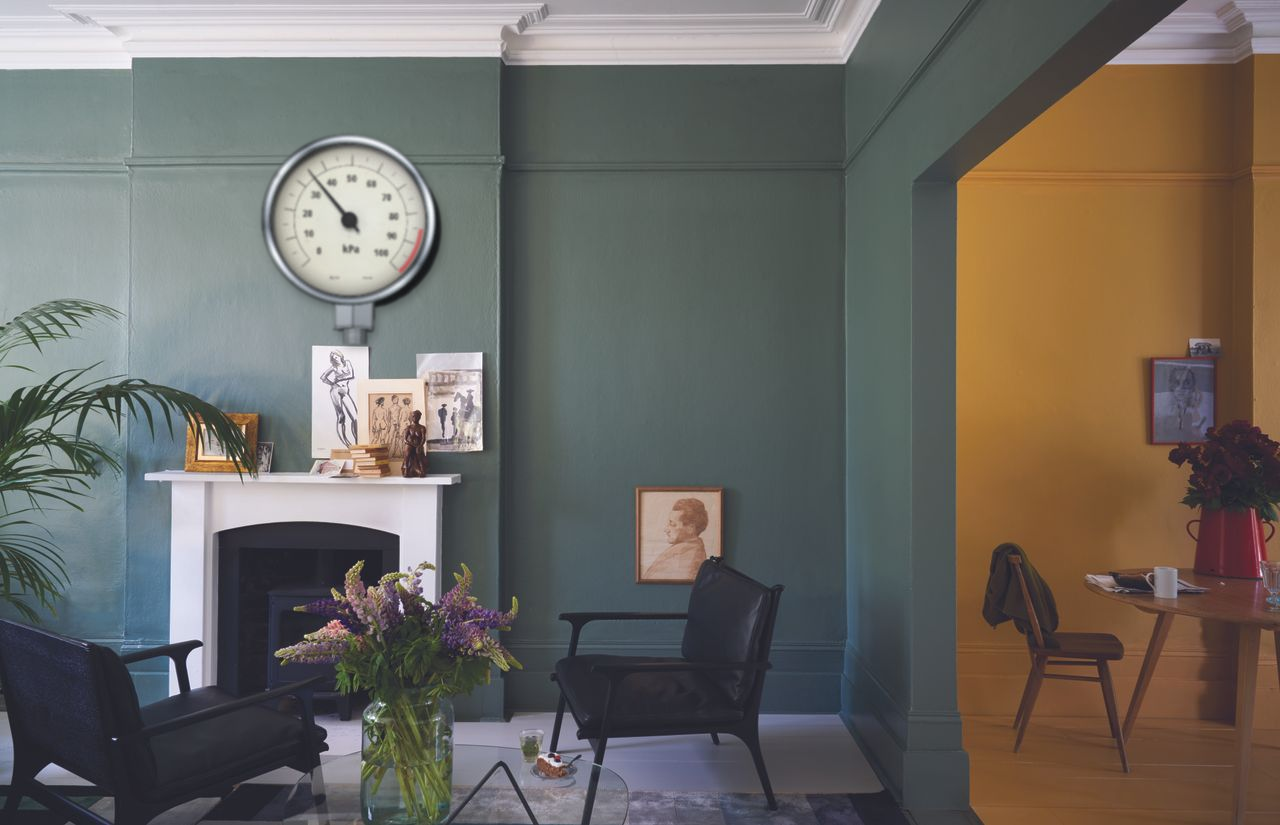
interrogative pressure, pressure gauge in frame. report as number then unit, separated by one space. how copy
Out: 35 kPa
